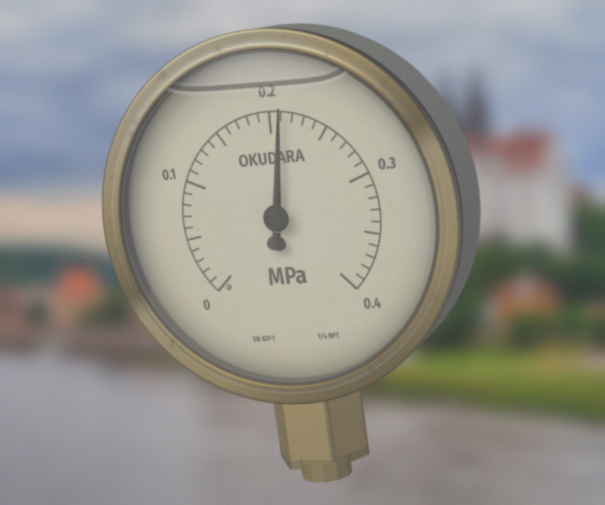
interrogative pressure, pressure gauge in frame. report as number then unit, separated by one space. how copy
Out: 0.21 MPa
